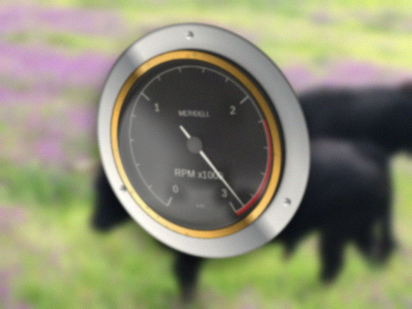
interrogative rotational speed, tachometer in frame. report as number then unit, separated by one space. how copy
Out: 2900 rpm
